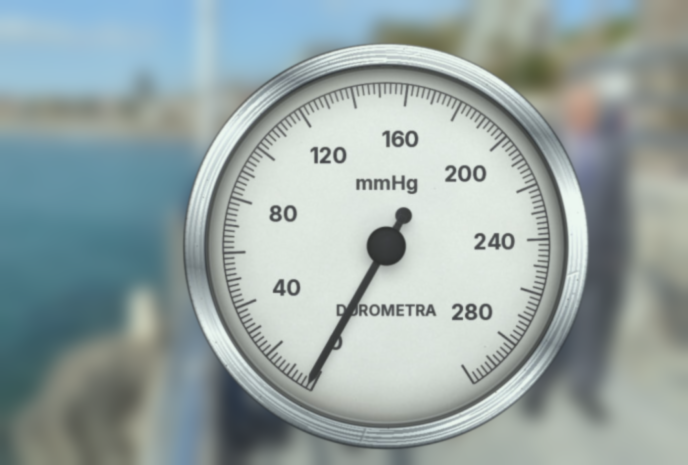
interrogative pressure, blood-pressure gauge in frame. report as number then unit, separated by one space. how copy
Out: 2 mmHg
